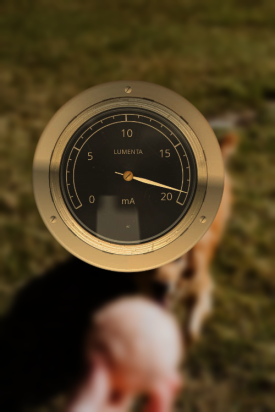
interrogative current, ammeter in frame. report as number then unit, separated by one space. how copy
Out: 19 mA
